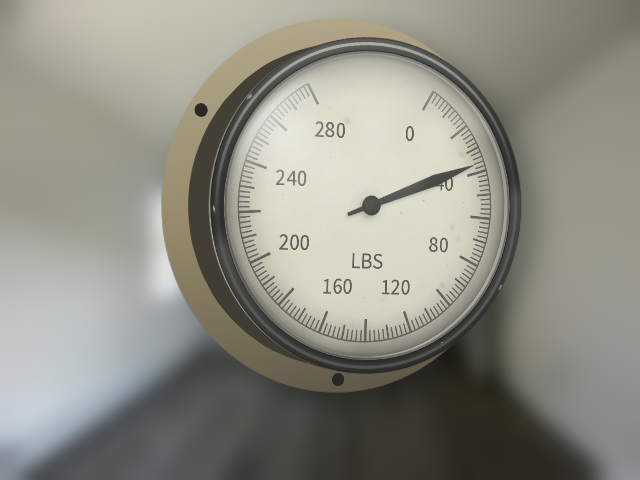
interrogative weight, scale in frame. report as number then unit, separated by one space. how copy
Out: 36 lb
